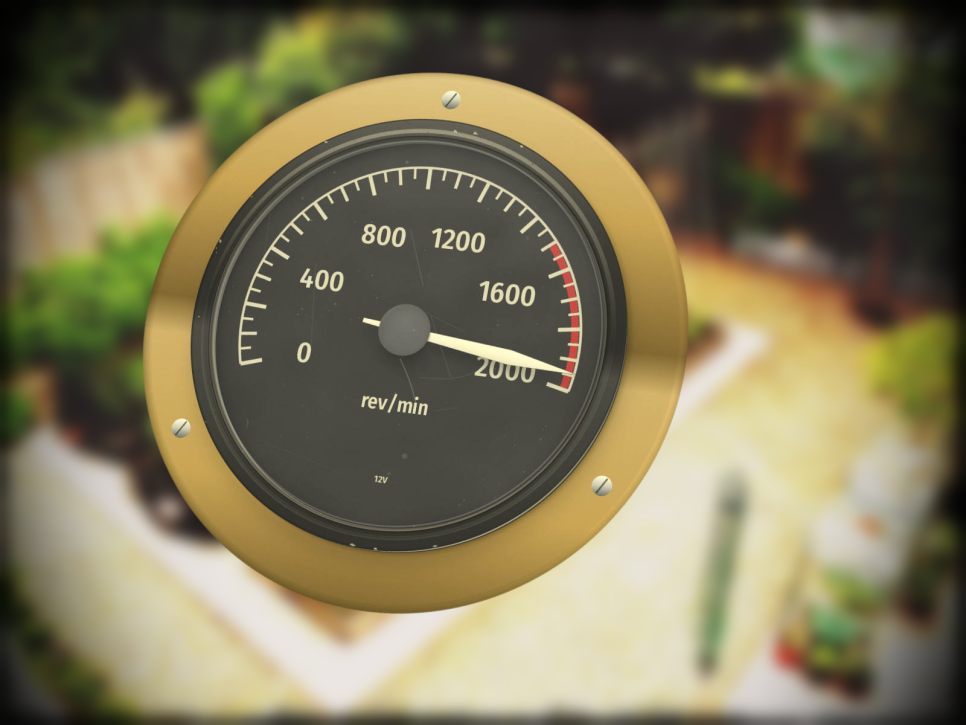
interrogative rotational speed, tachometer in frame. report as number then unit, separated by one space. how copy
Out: 1950 rpm
